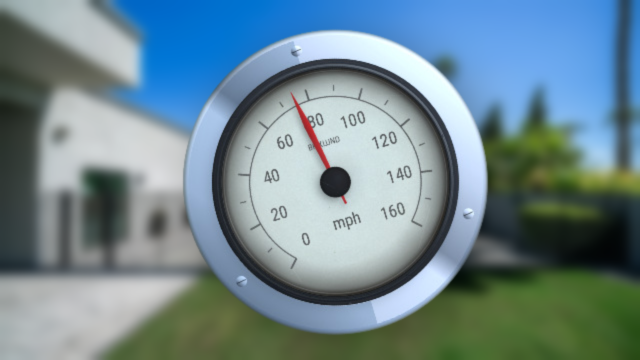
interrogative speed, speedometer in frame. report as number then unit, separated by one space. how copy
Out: 75 mph
